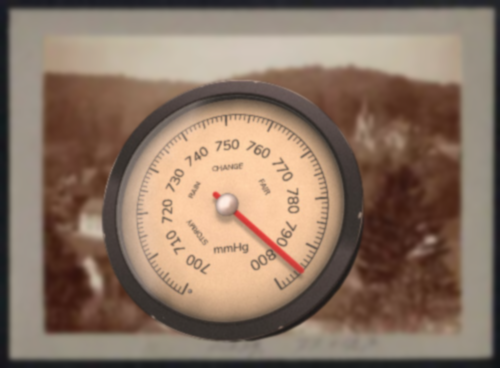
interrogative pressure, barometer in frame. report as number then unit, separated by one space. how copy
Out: 795 mmHg
